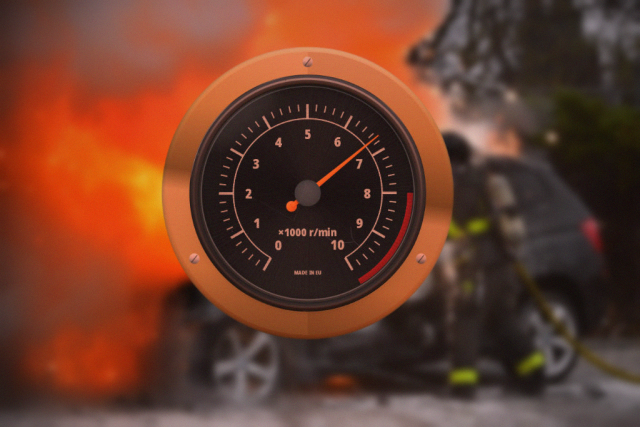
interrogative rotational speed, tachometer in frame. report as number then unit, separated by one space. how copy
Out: 6700 rpm
